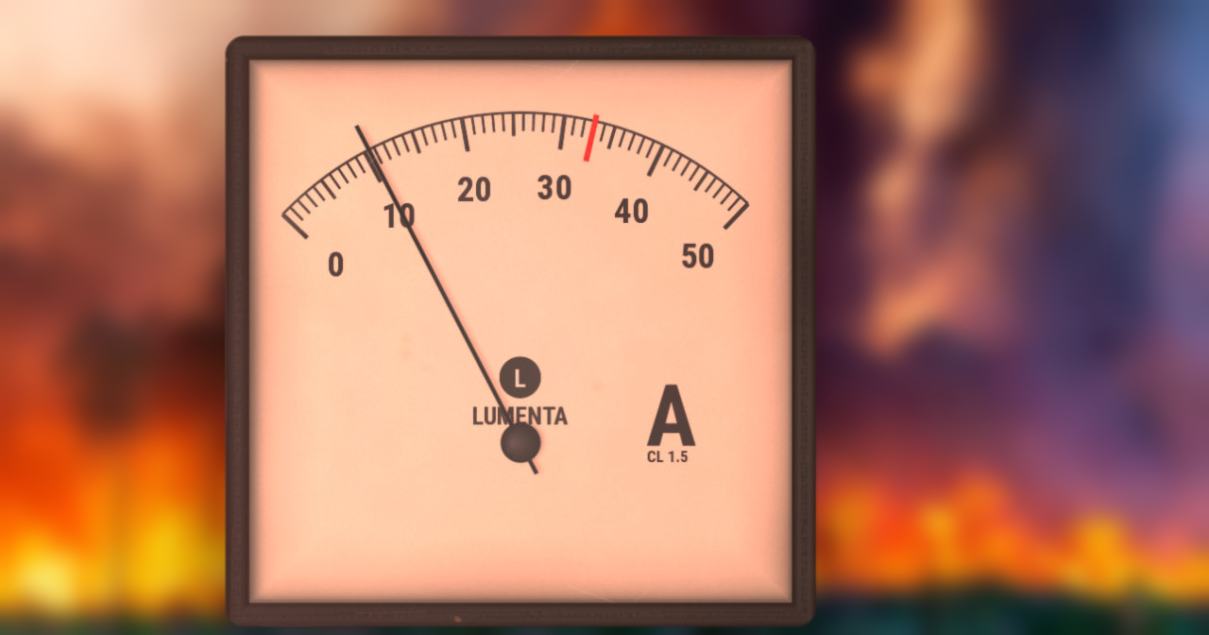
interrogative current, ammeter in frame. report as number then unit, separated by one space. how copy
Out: 10.5 A
